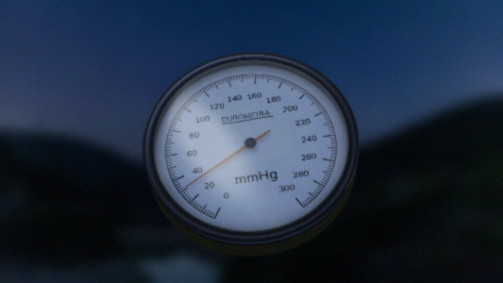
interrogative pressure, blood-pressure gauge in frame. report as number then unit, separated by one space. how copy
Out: 30 mmHg
